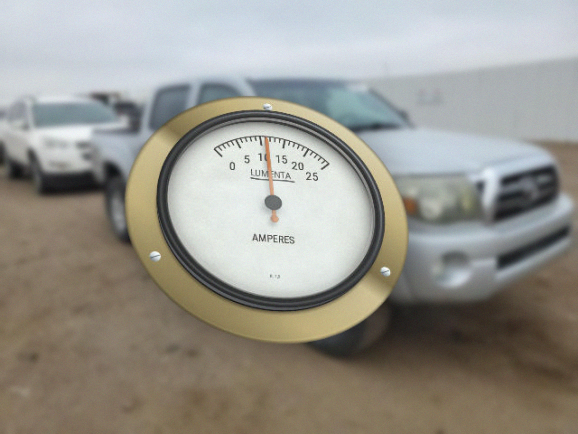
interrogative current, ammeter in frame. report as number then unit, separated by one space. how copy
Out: 11 A
